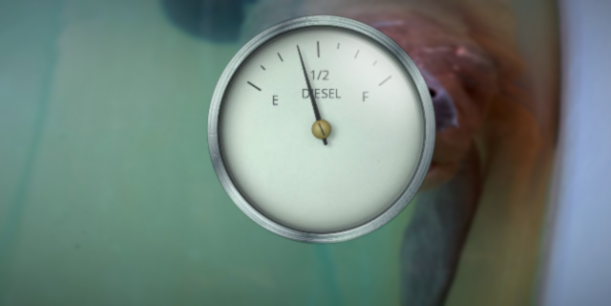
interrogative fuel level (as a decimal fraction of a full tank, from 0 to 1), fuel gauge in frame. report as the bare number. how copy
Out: 0.375
